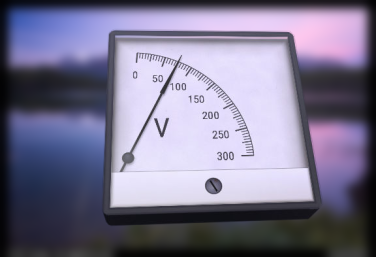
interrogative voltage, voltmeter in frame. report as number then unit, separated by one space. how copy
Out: 75 V
